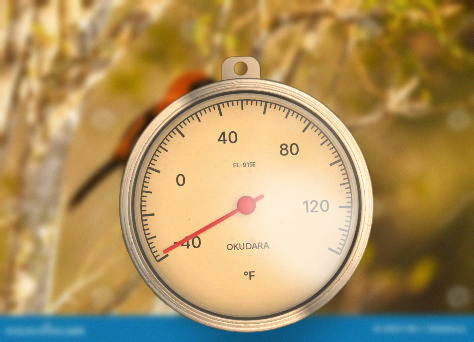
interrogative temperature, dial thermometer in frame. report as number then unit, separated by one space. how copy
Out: -38 °F
